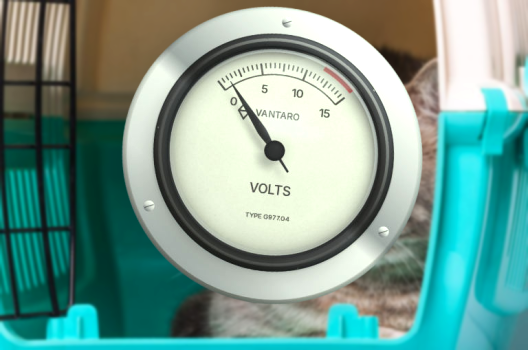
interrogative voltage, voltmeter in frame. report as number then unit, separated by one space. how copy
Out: 1 V
